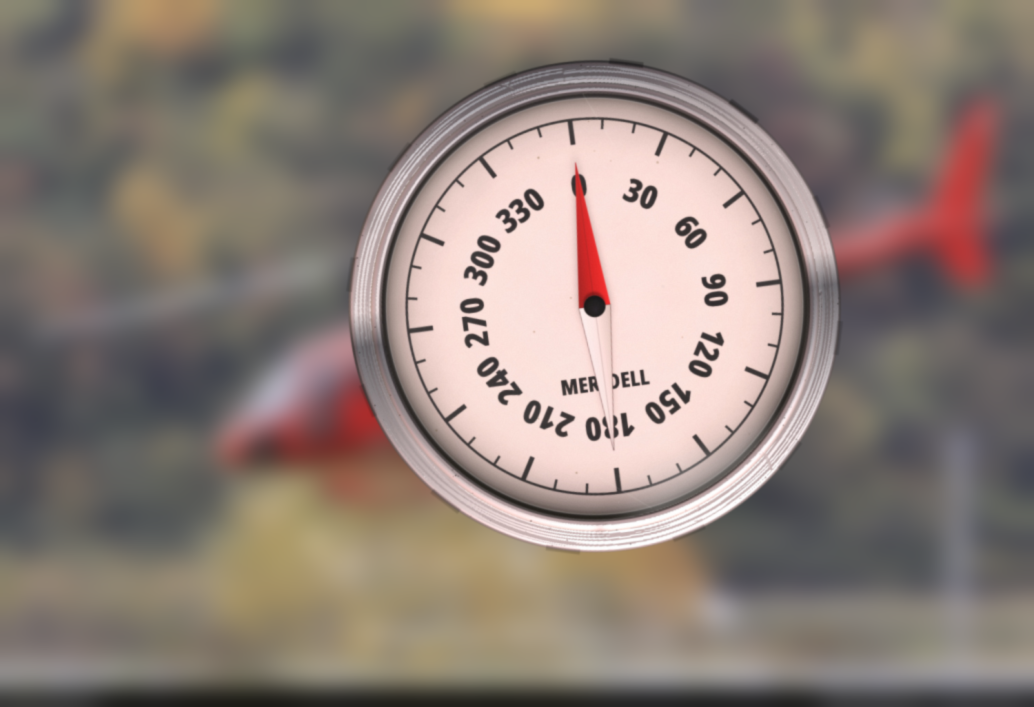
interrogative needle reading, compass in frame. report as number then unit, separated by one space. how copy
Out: 0 °
